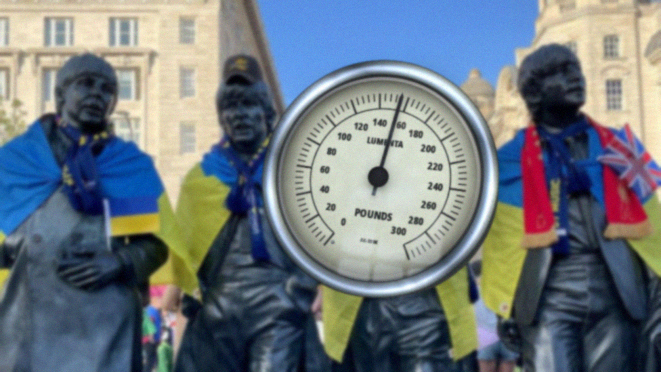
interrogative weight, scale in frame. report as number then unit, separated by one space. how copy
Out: 156 lb
